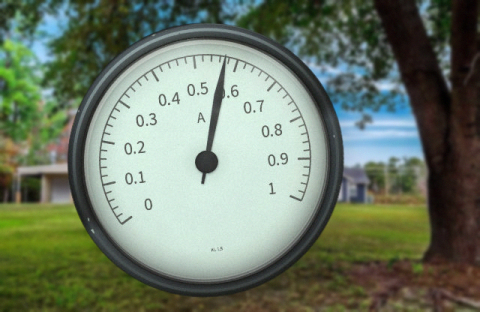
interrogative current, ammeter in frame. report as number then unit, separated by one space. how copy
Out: 0.57 A
